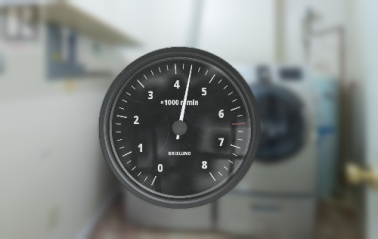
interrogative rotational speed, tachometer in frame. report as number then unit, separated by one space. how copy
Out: 4400 rpm
